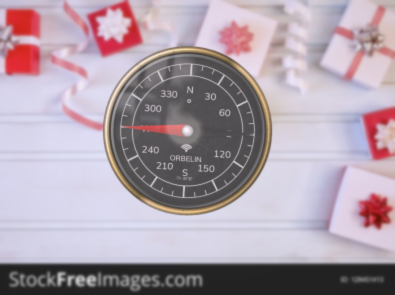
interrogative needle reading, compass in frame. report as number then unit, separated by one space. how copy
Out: 270 °
